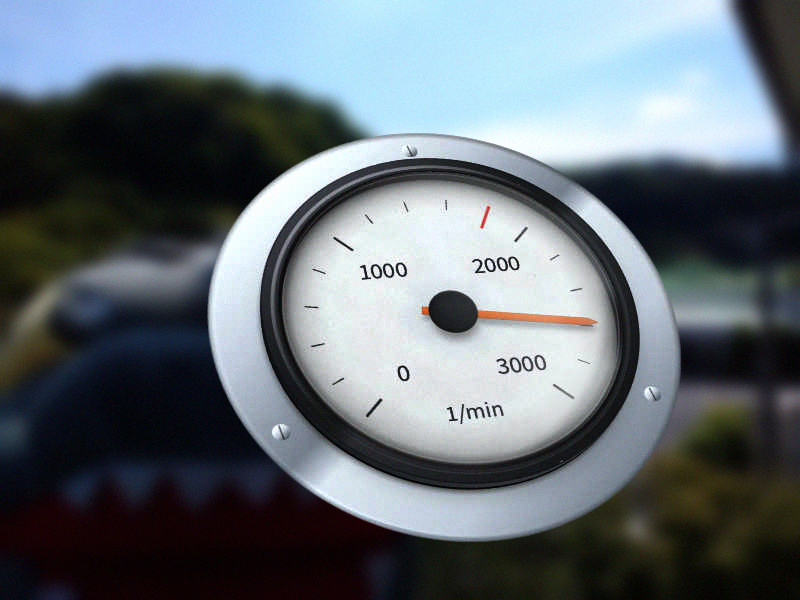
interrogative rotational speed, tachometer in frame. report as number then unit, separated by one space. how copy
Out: 2600 rpm
